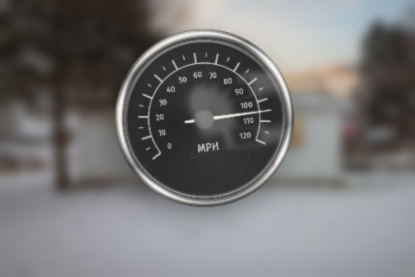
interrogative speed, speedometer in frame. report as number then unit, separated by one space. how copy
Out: 105 mph
